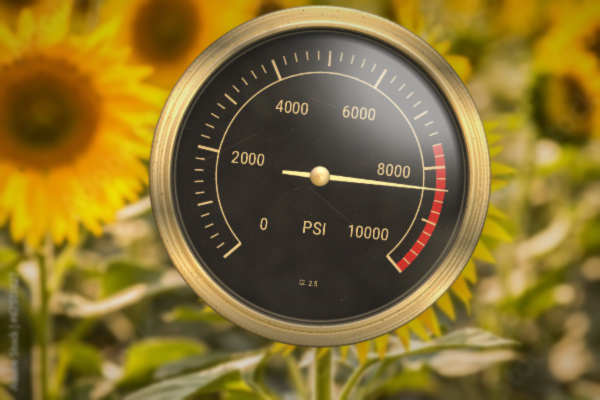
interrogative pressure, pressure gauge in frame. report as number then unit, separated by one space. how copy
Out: 8400 psi
